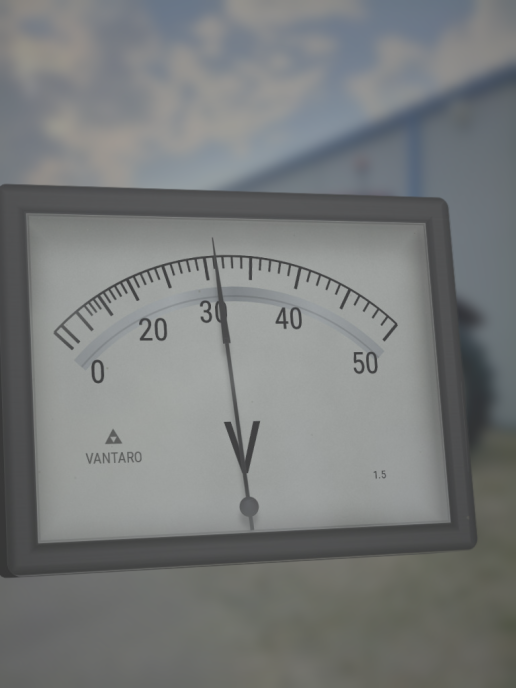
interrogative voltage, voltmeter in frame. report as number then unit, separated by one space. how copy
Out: 31 V
